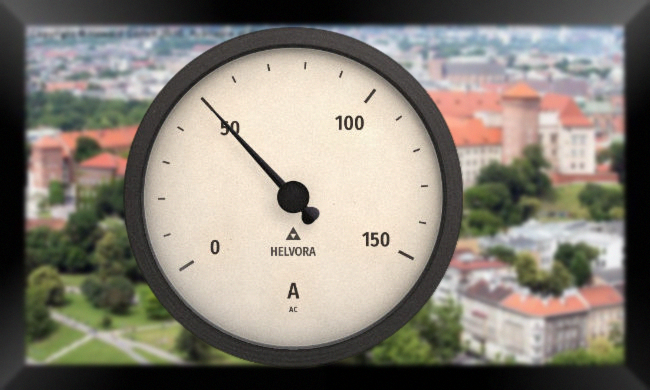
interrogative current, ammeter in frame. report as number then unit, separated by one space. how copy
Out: 50 A
